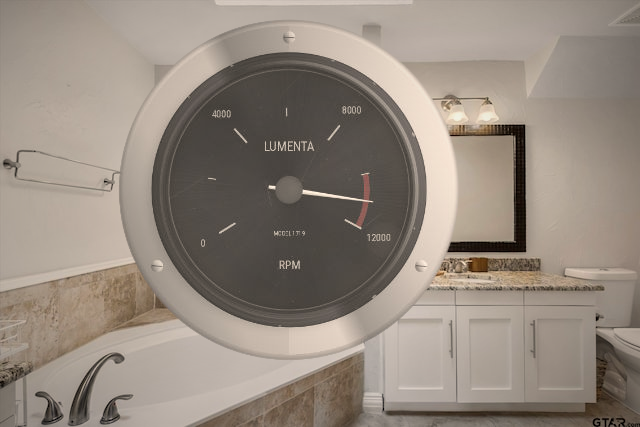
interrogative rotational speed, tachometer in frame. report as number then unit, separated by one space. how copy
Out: 11000 rpm
